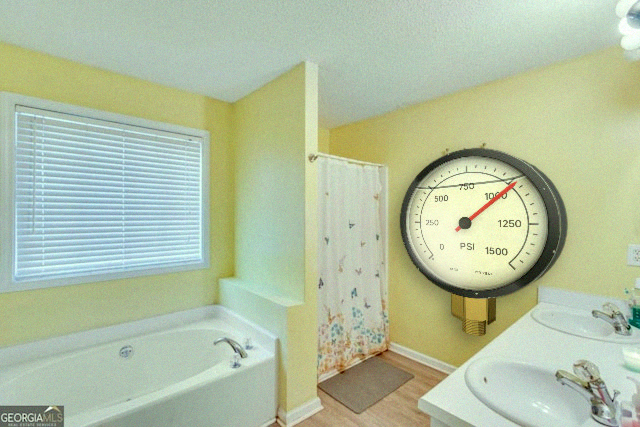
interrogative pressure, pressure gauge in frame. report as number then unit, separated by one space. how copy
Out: 1025 psi
